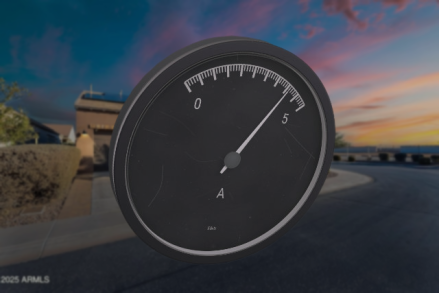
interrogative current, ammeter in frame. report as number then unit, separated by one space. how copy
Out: 4 A
